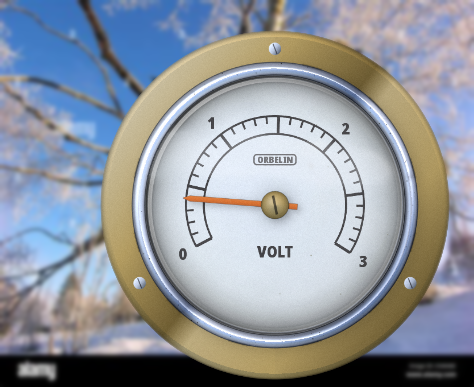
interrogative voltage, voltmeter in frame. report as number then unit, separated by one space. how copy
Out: 0.4 V
